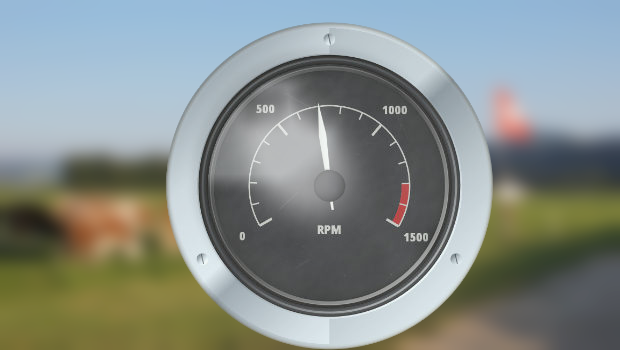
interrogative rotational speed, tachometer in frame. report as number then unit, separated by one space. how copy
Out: 700 rpm
